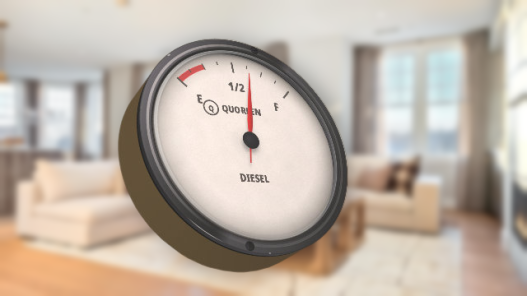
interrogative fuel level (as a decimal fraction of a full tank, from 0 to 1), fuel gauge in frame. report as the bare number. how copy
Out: 0.625
